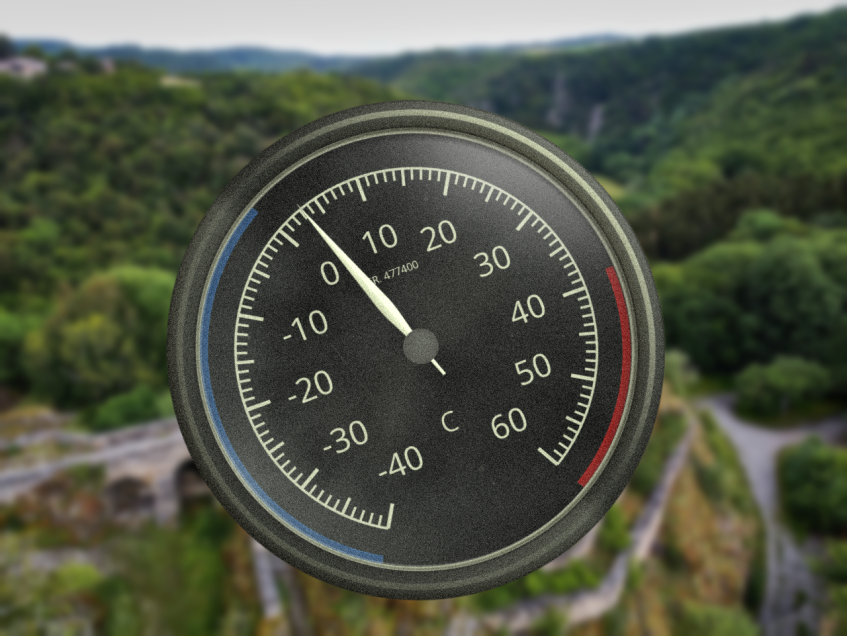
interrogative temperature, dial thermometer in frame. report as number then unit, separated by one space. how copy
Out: 3 °C
